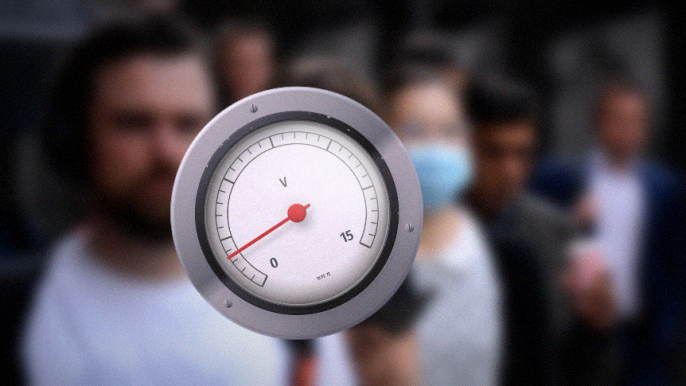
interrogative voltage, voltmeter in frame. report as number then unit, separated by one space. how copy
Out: 1.75 V
